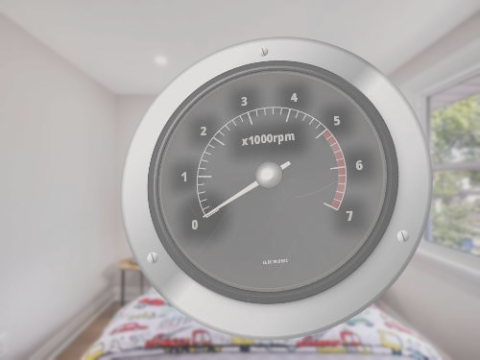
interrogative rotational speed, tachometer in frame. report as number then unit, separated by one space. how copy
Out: 0 rpm
